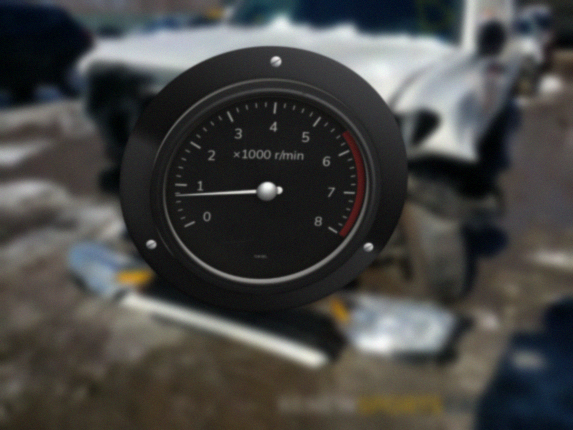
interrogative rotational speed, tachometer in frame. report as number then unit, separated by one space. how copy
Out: 800 rpm
